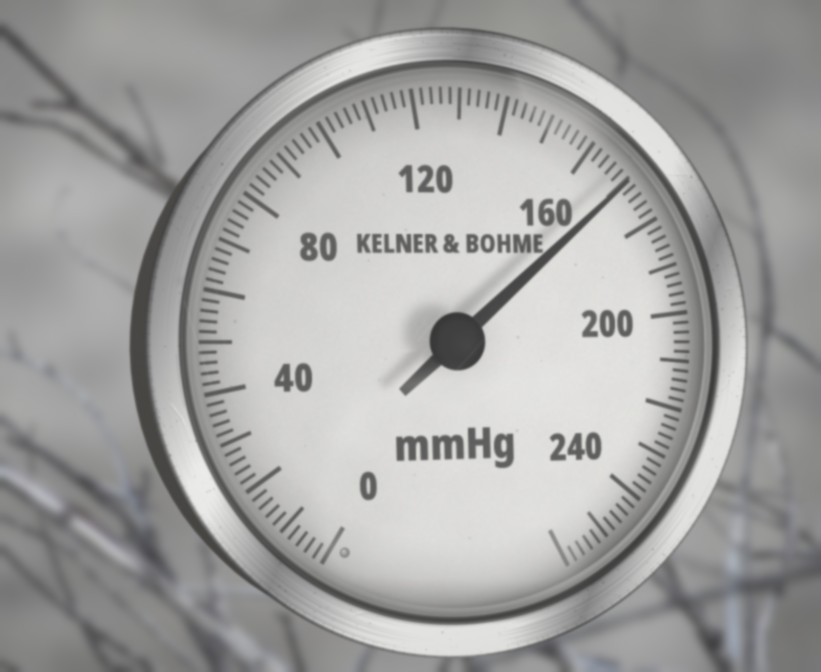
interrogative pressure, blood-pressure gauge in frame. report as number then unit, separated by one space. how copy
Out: 170 mmHg
